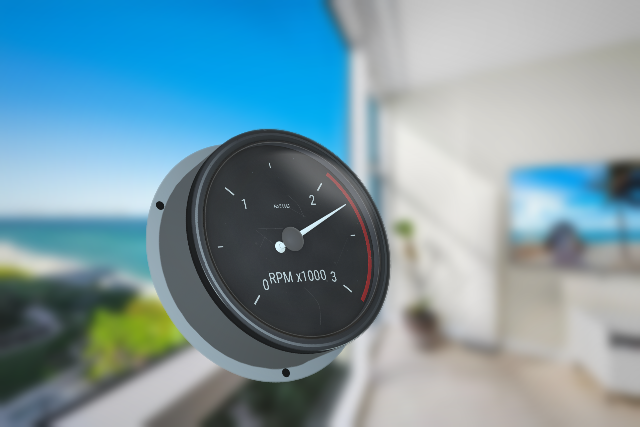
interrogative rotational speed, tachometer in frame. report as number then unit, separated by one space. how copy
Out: 2250 rpm
